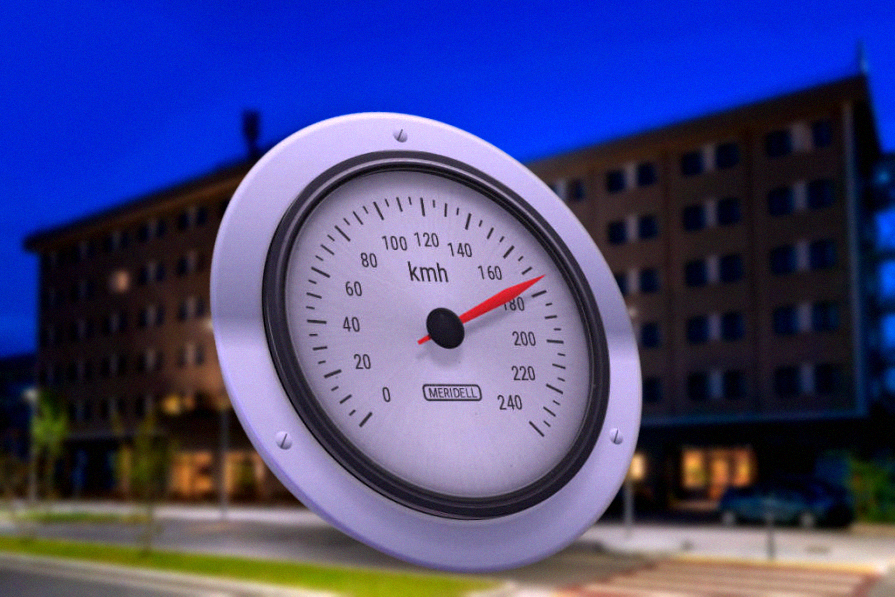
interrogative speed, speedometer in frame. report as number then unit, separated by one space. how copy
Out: 175 km/h
